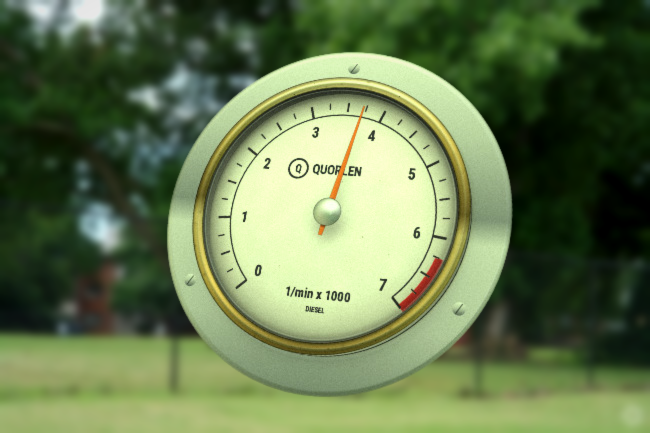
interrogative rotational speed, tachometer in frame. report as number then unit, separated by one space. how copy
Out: 3750 rpm
